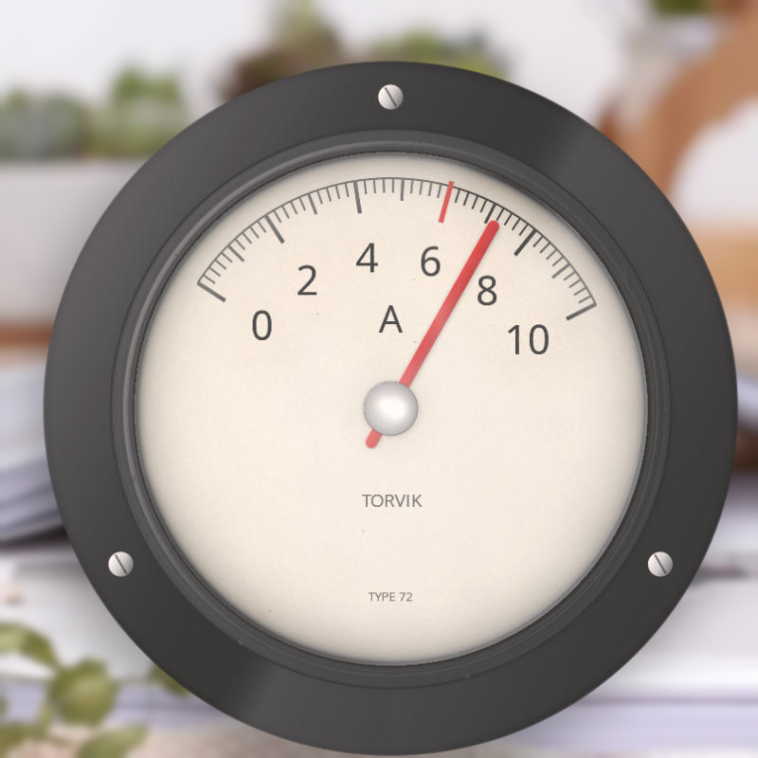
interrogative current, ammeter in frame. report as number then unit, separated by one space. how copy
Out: 7.2 A
